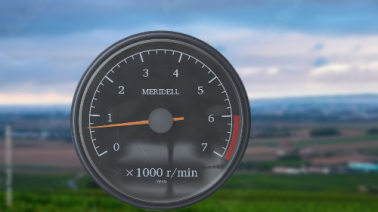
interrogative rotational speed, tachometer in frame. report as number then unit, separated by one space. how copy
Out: 700 rpm
